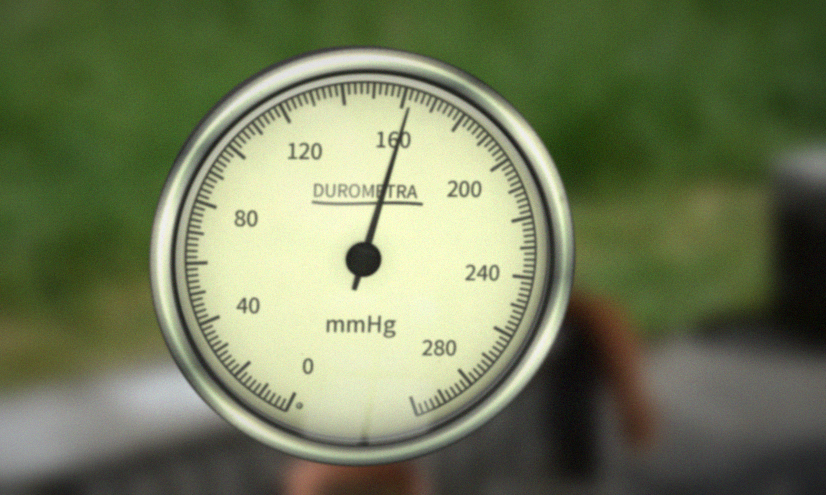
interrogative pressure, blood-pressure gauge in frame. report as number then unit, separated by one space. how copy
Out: 162 mmHg
